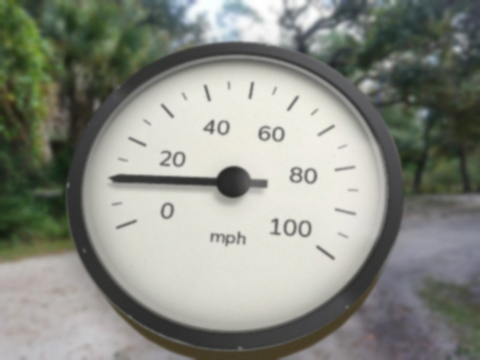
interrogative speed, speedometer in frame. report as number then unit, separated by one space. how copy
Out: 10 mph
